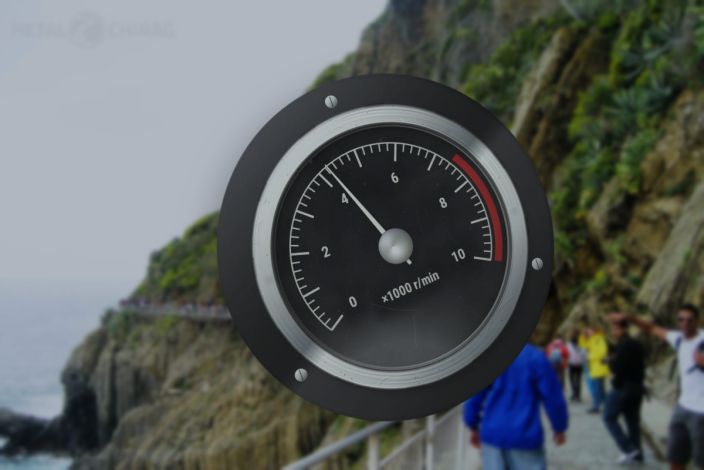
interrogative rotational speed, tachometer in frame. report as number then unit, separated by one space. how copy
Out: 4200 rpm
